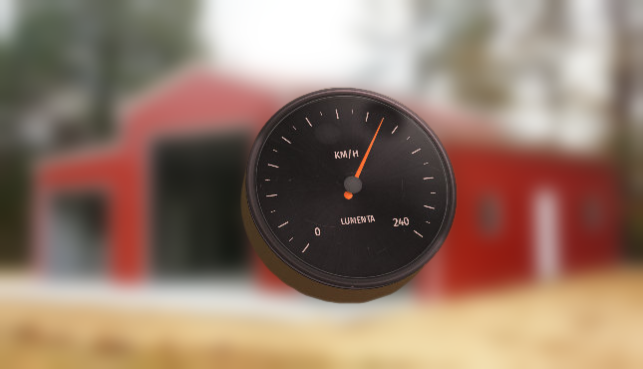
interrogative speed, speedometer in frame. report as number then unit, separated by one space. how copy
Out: 150 km/h
